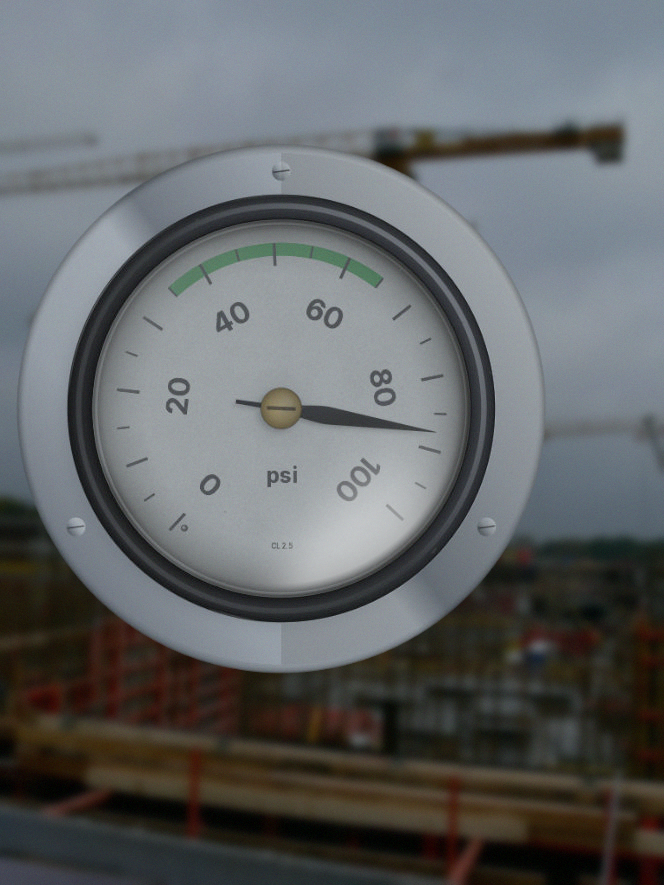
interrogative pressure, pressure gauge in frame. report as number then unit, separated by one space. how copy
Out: 87.5 psi
